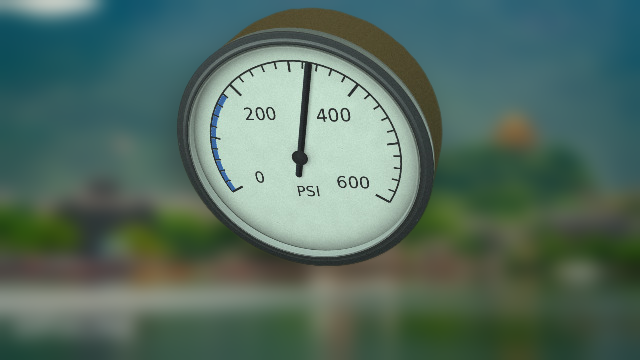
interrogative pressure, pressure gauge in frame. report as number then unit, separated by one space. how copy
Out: 330 psi
